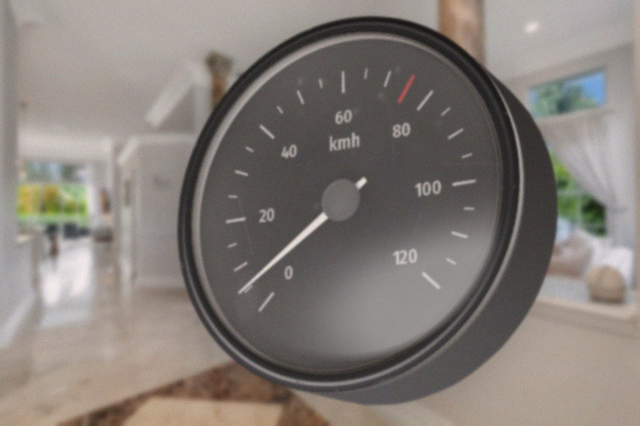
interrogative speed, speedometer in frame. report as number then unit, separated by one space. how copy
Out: 5 km/h
